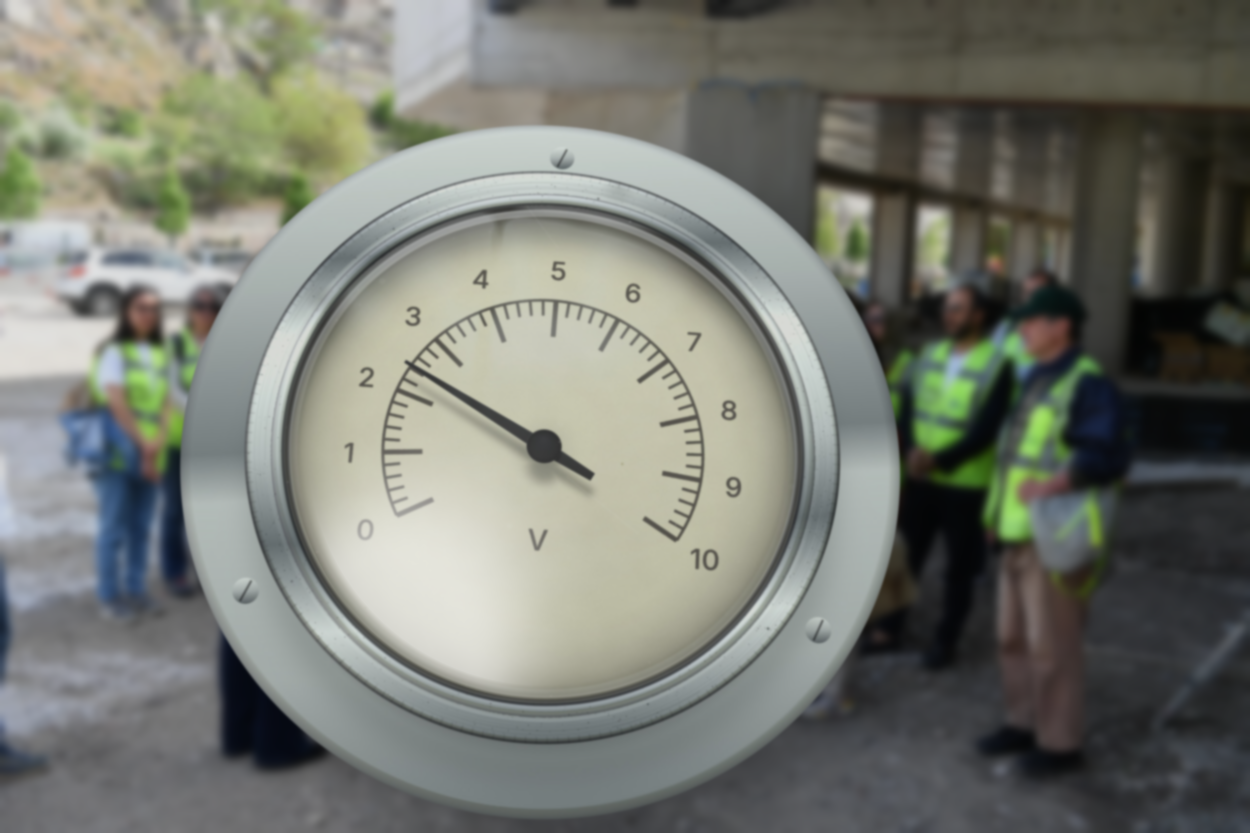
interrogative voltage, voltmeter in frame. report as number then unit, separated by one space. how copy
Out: 2.4 V
